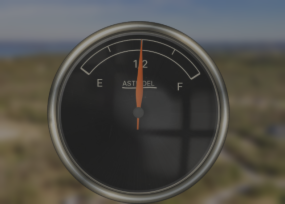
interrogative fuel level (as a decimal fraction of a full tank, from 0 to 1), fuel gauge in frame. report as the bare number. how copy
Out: 0.5
